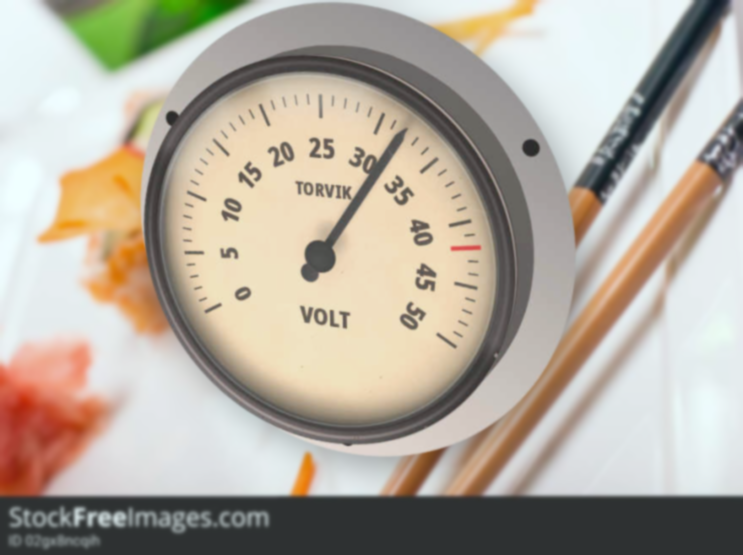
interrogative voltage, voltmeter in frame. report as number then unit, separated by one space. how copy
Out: 32 V
